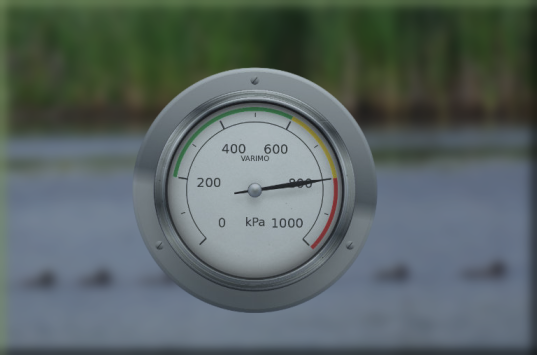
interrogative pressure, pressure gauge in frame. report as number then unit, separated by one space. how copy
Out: 800 kPa
